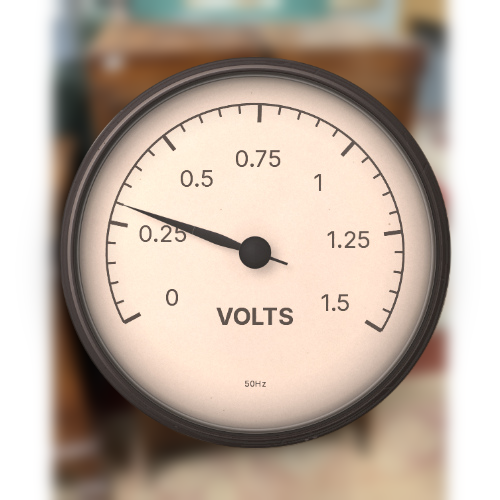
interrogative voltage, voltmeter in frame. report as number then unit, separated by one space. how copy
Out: 0.3 V
